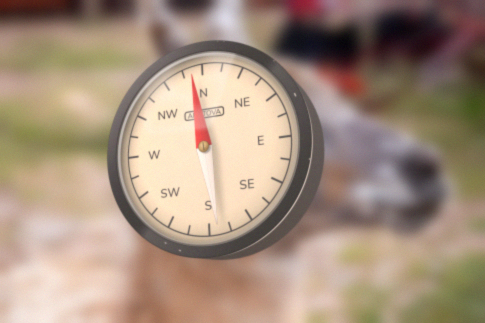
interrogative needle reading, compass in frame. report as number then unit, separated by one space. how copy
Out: 352.5 °
